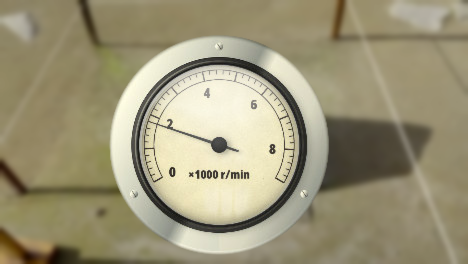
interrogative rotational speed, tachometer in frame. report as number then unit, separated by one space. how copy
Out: 1800 rpm
